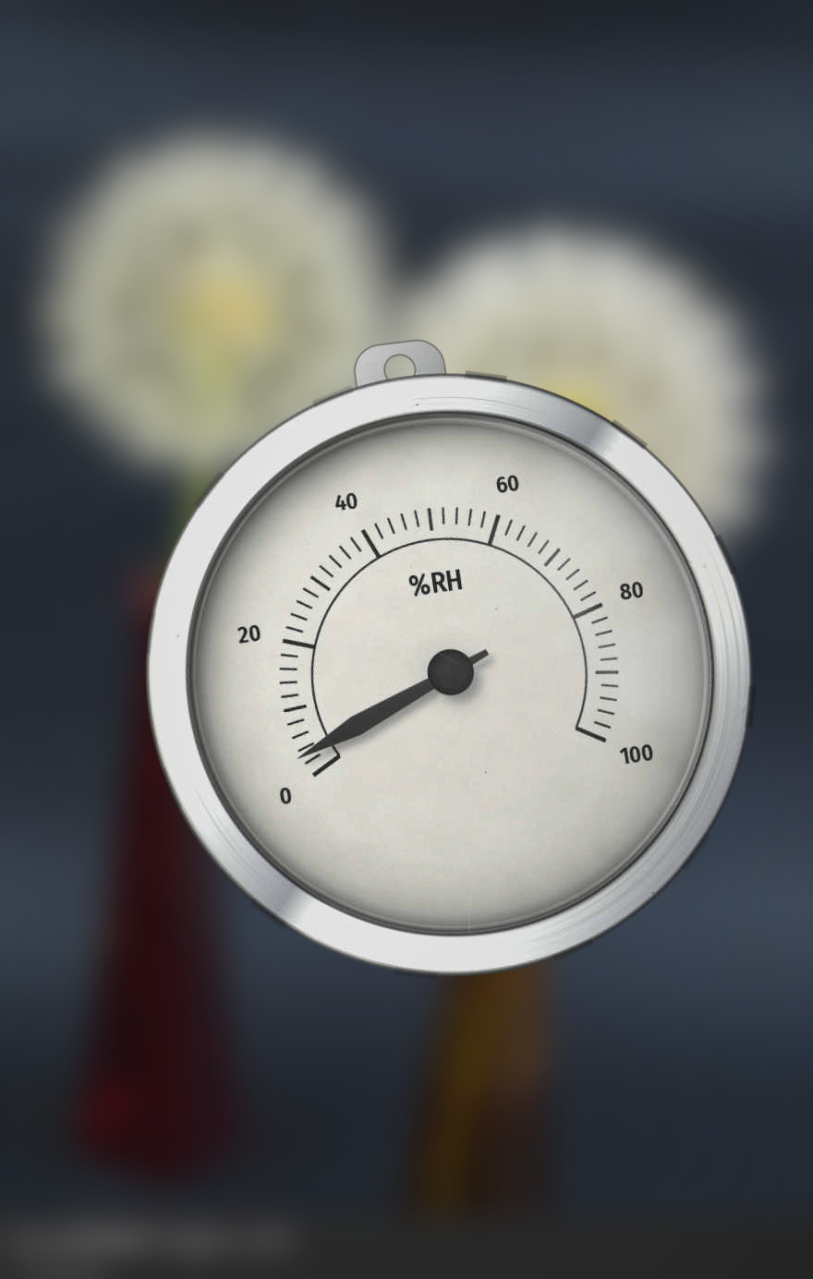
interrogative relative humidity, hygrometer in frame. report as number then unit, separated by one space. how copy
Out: 3 %
